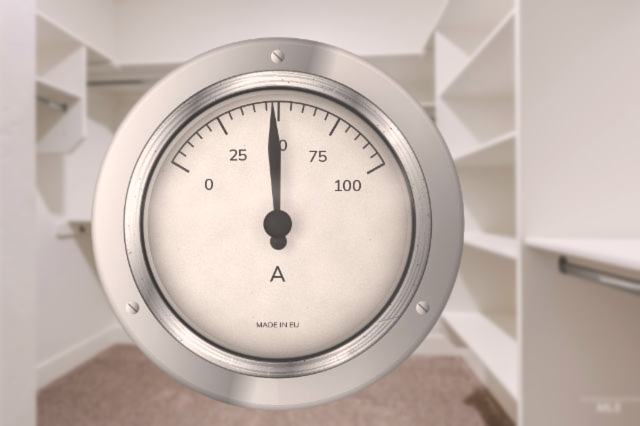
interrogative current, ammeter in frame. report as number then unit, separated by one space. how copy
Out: 47.5 A
